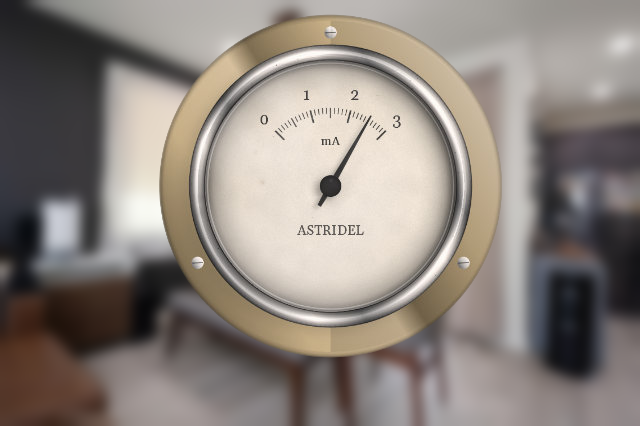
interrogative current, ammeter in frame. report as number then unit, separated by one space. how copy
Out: 2.5 mA
